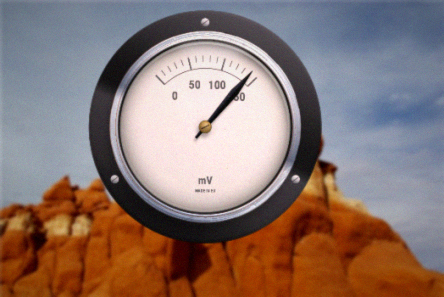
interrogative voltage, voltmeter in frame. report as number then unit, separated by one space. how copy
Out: 140 mV
